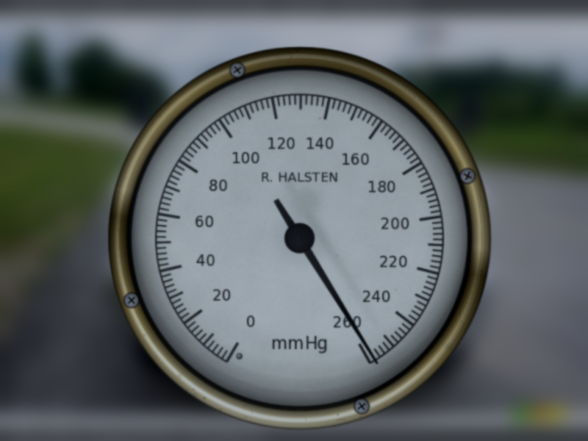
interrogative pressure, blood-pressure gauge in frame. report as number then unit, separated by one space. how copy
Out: 258 mmHg
